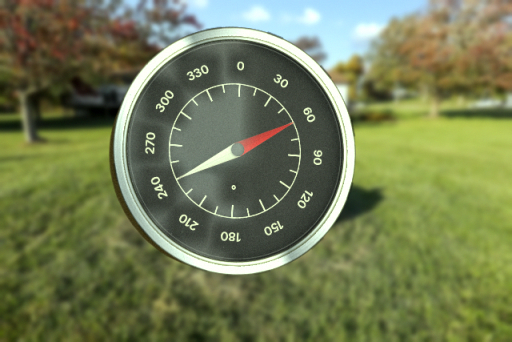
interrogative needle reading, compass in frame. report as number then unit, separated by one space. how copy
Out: 60 °
